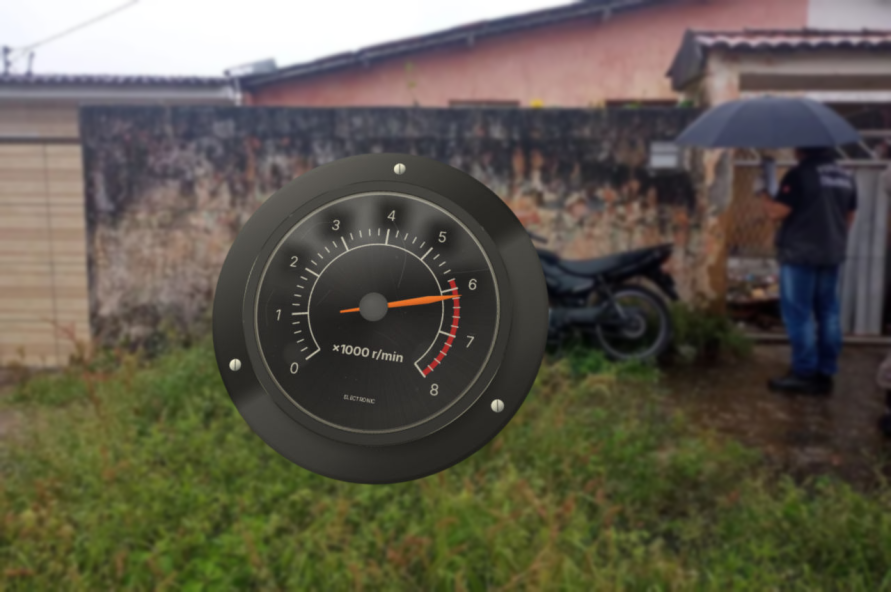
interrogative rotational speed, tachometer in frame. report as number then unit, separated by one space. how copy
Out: 6200 rpm
